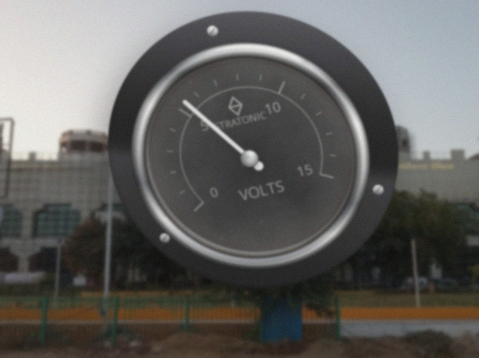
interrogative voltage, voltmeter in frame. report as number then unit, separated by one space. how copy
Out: 5.5 V
